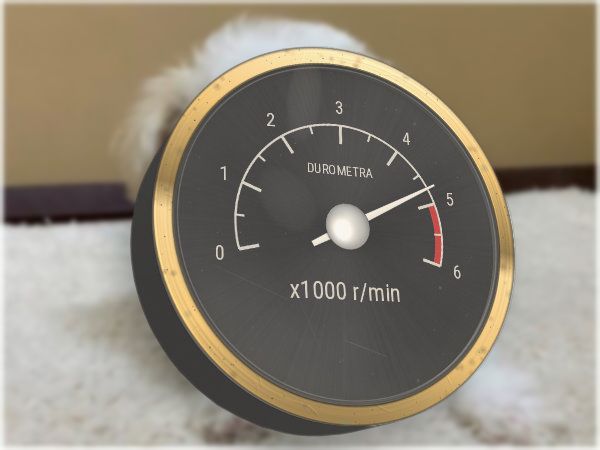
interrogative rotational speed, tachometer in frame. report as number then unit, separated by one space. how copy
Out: 4750 rpm
